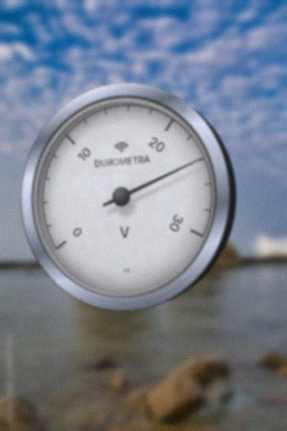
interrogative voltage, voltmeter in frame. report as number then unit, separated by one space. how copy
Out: 24 V
